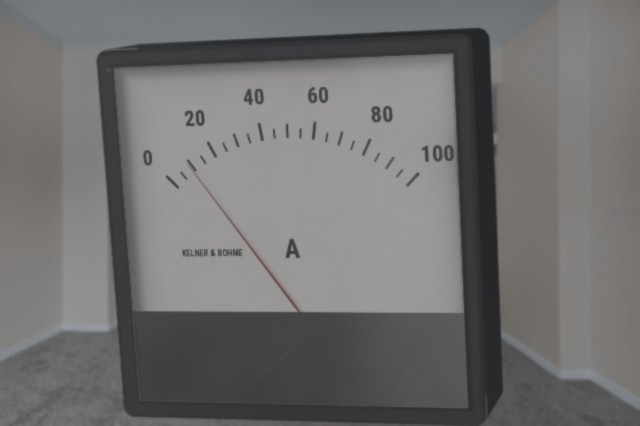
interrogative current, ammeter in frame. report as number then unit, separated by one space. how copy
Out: 10 A
